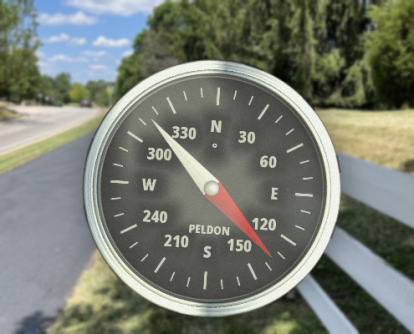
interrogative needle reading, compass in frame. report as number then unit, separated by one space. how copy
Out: 135 °
